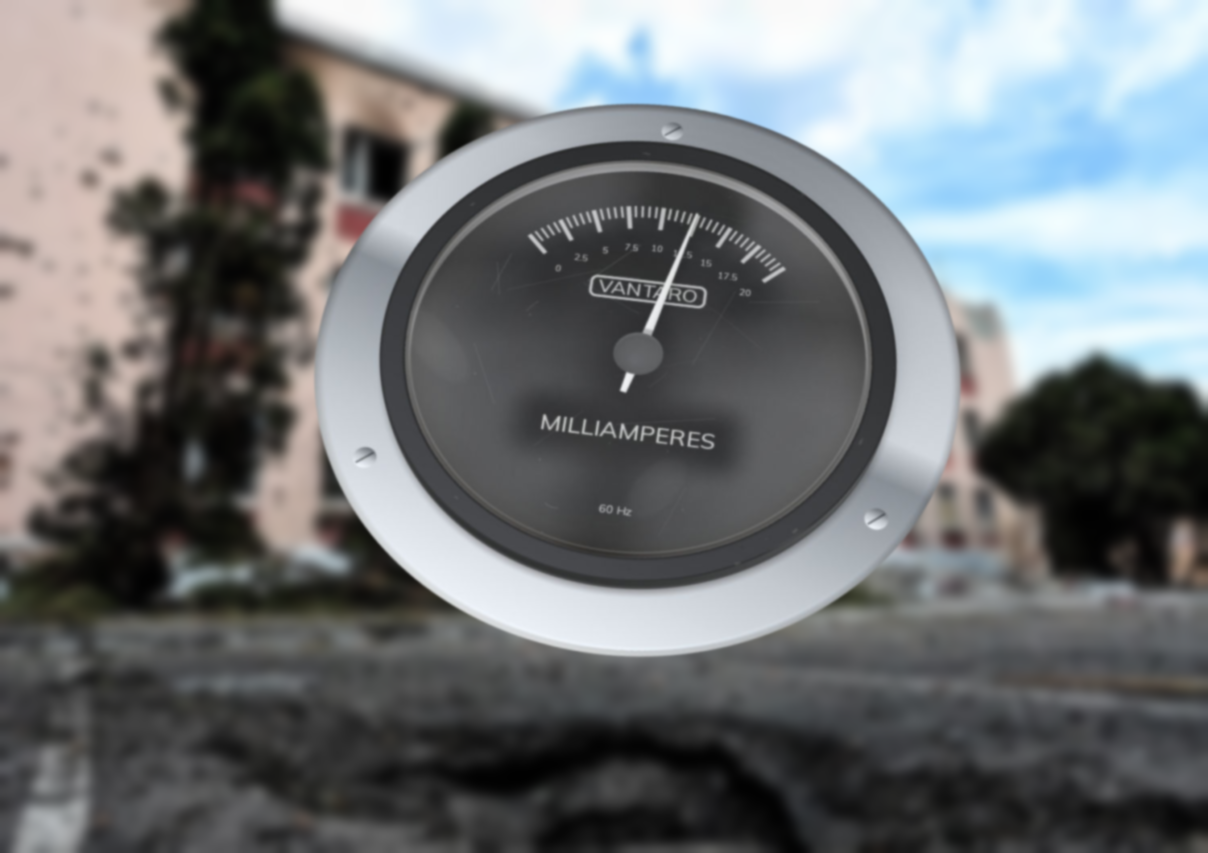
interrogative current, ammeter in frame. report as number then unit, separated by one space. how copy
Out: 12.5 mA
